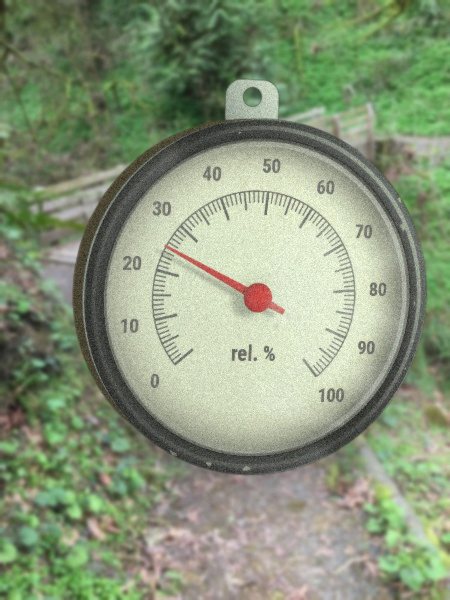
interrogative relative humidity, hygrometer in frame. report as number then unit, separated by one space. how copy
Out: 25 %
